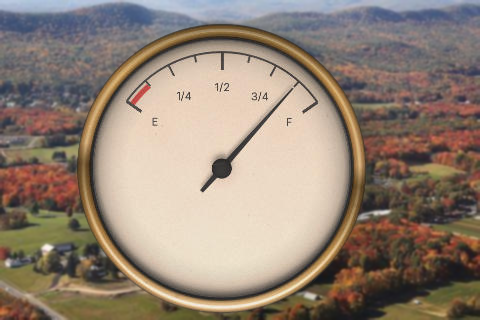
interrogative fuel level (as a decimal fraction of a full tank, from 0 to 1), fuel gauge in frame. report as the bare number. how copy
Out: 0.875
